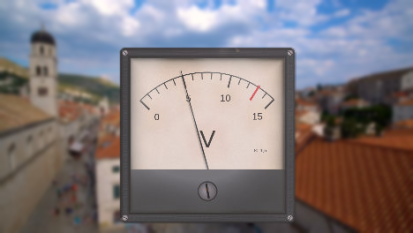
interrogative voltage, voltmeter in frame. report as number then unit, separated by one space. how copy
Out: 5 V
